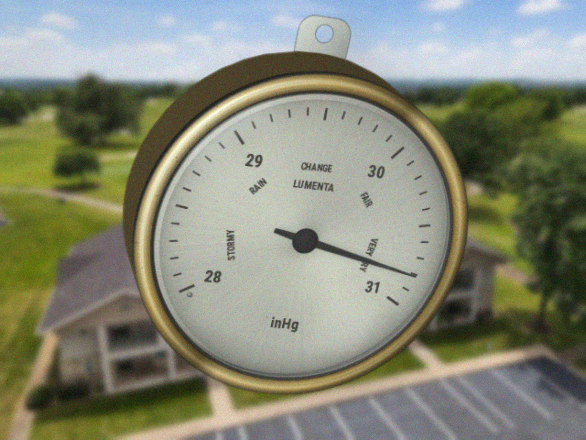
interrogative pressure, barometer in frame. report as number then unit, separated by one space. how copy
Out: 30.8 inHg
